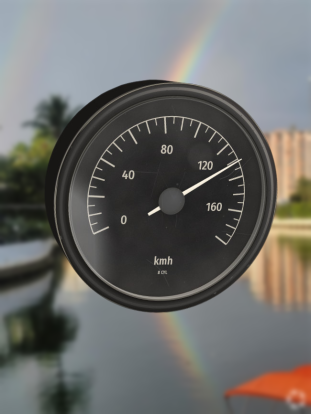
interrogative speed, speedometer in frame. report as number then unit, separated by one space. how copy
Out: 130 km/h
